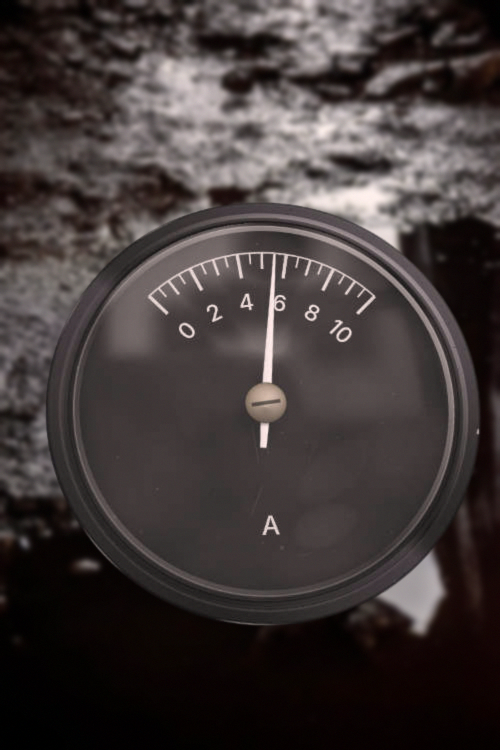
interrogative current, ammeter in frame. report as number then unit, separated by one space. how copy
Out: 5.5 A
